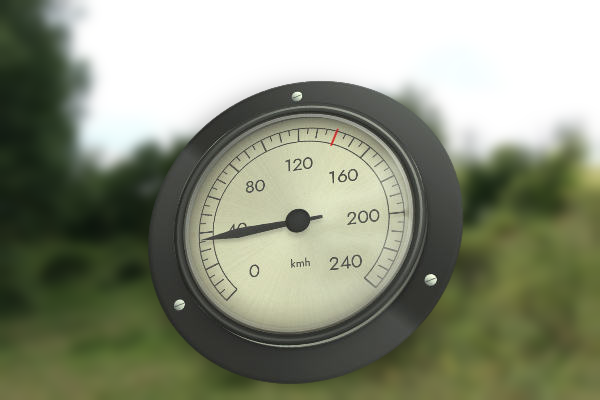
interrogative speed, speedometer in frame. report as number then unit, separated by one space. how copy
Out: 35 km/h
